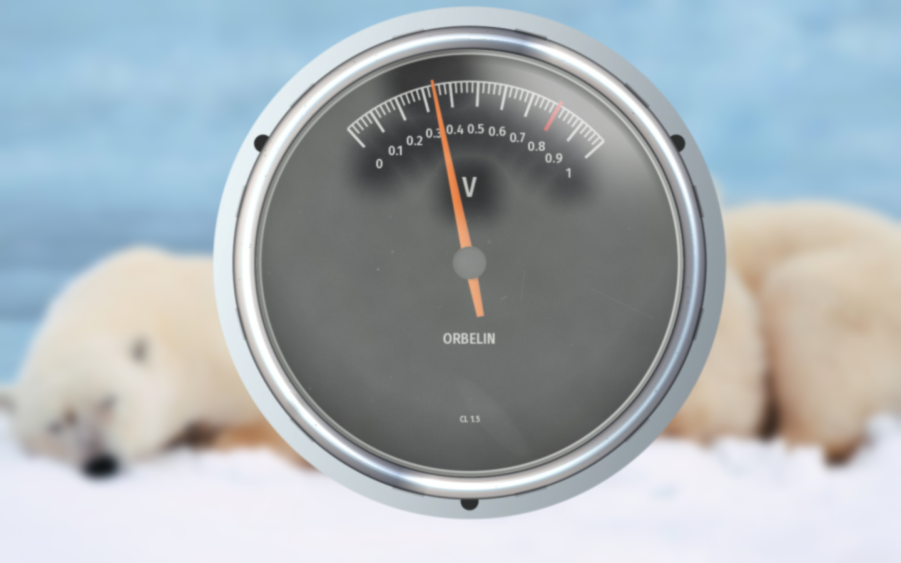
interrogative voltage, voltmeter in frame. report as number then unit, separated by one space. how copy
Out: 0.34 V
